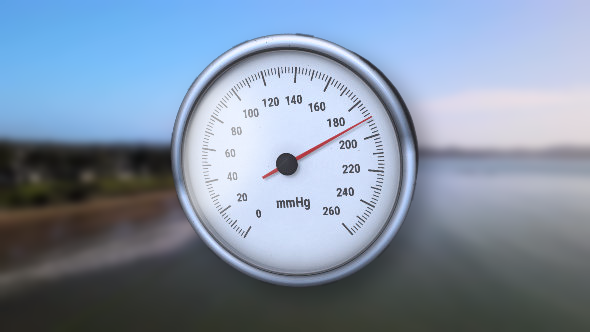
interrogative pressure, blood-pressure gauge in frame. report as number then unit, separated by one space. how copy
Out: 190 mmHg
